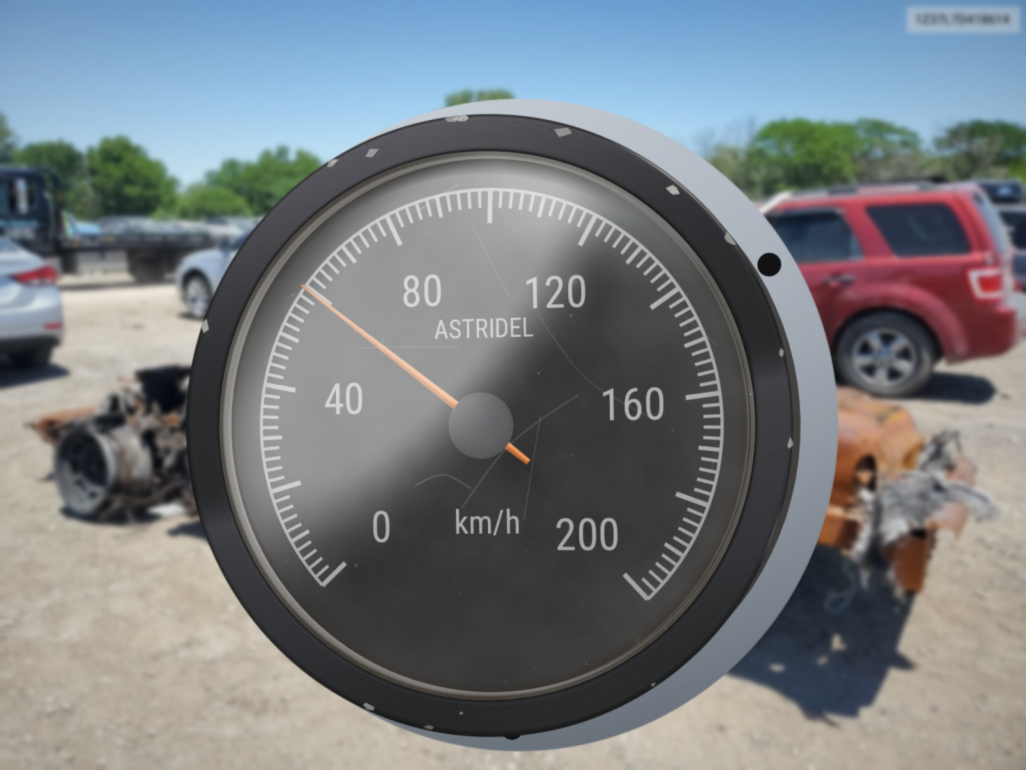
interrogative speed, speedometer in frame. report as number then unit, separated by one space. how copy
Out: 60 km/h
